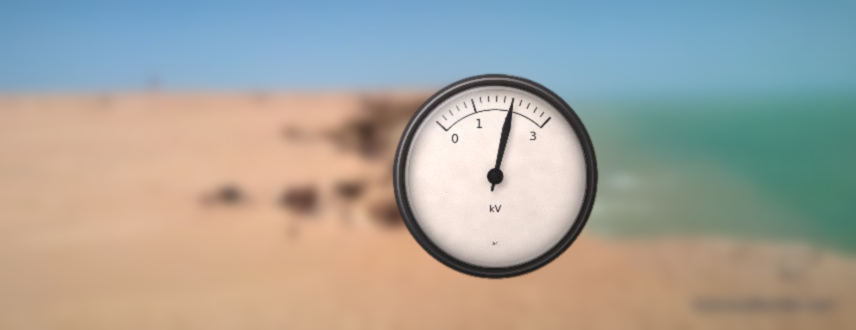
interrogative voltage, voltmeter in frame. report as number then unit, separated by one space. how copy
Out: 2 kV
